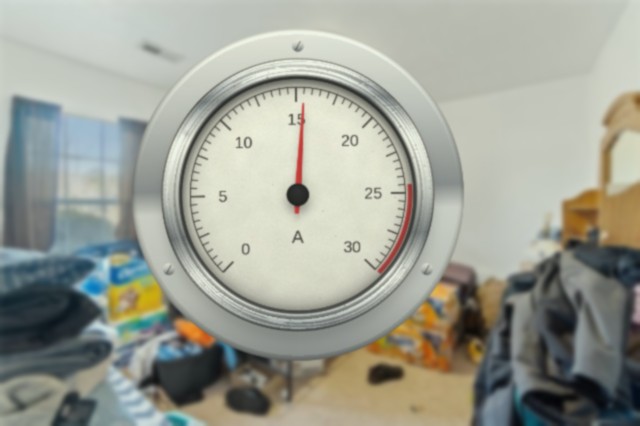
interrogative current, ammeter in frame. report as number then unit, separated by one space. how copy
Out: 15.5 A
